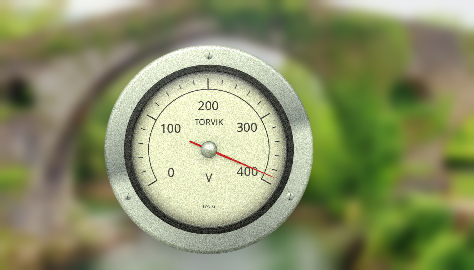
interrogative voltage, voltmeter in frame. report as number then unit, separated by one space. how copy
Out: 390 V
